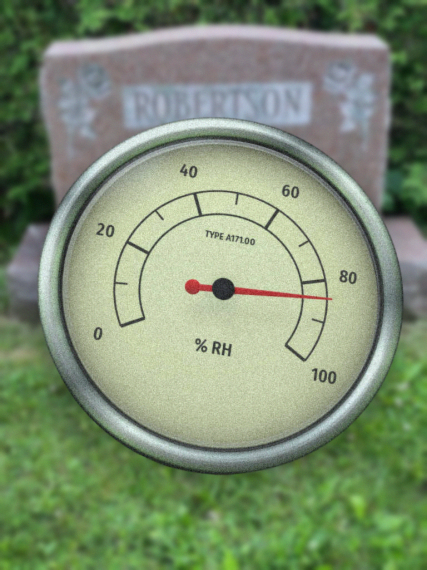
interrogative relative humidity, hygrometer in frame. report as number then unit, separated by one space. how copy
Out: 85 %
